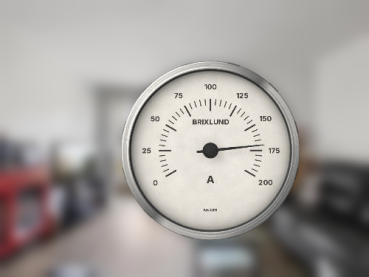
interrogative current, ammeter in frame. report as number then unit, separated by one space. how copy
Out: 170 A
